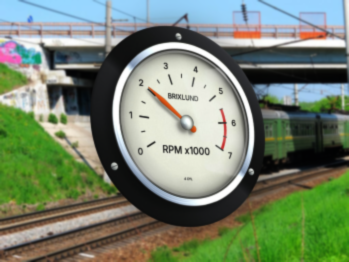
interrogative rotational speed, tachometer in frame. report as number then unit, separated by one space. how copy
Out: 2000 rpm
